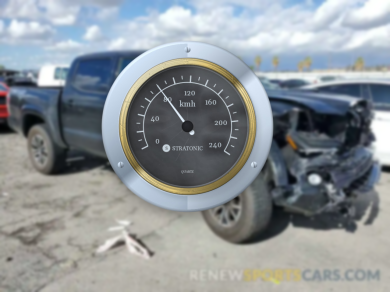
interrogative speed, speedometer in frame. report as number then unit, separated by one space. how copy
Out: 80 km/h
